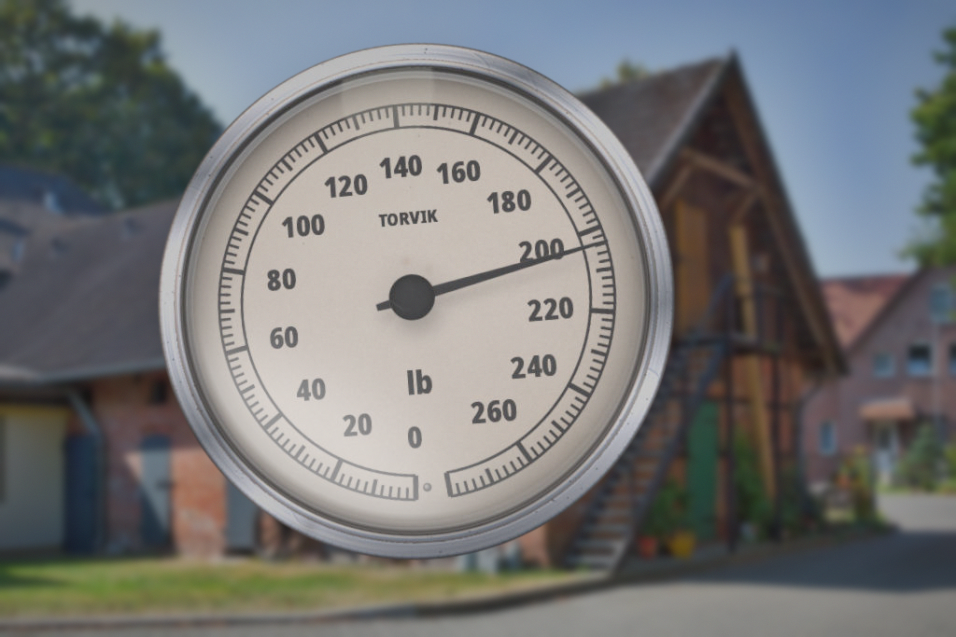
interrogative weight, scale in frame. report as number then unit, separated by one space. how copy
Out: 204 lb
